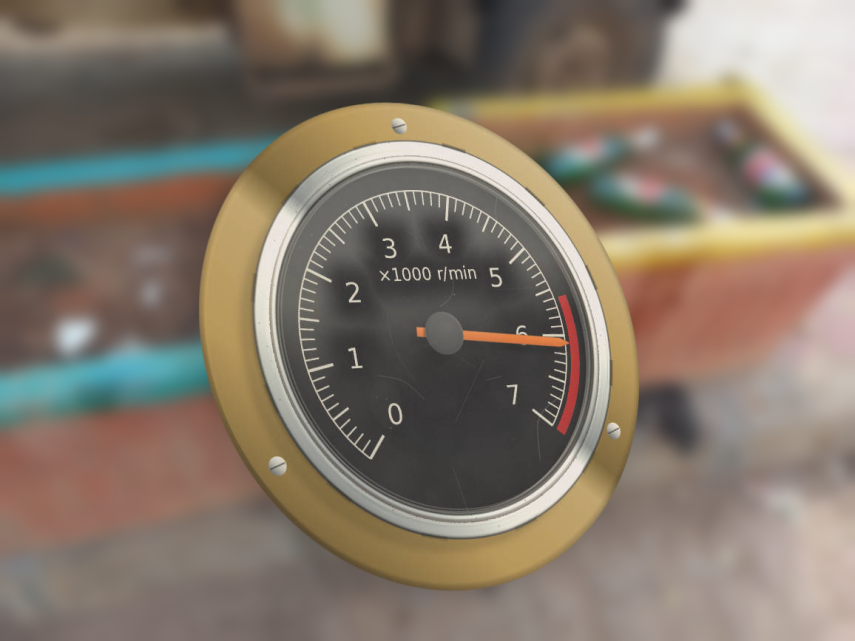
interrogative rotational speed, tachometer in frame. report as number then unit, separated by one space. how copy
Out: 6100 rpm
